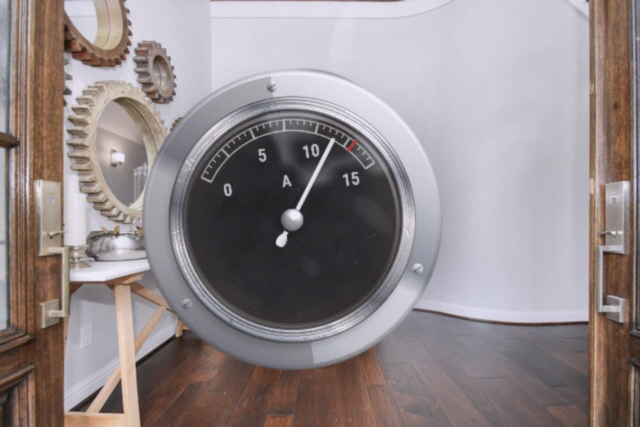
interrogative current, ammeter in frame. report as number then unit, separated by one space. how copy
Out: 11.5 A
